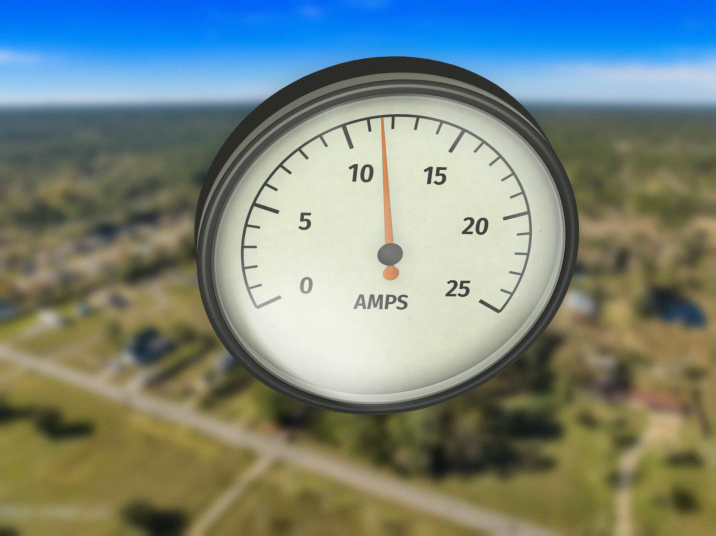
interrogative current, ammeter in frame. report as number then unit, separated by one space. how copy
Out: 11.5 A
